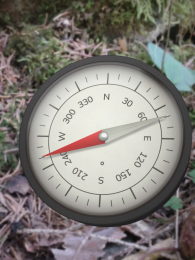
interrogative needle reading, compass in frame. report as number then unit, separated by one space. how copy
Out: 250 °
